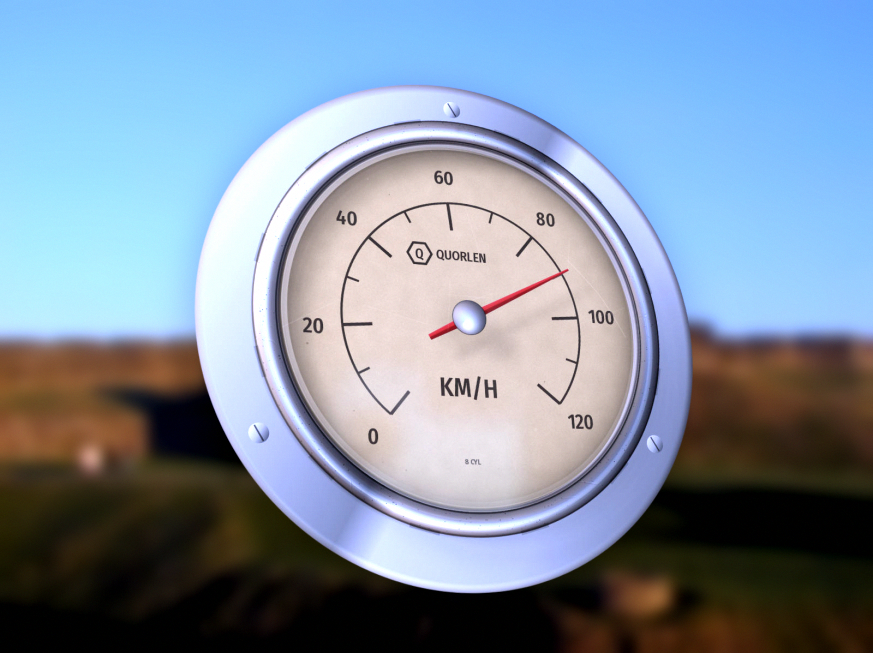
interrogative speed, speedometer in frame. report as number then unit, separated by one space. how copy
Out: 90 km/h
